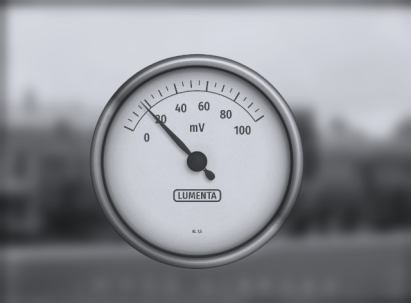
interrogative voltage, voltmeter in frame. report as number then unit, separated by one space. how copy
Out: 17.5 mV
